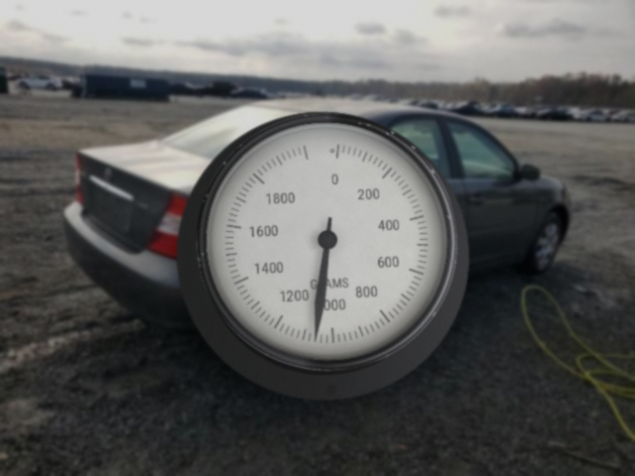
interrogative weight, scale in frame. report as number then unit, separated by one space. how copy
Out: 1060 g
